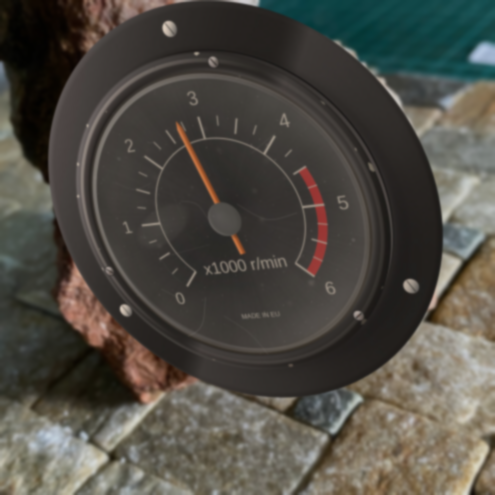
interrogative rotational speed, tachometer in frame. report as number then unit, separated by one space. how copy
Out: 2750 rpm
